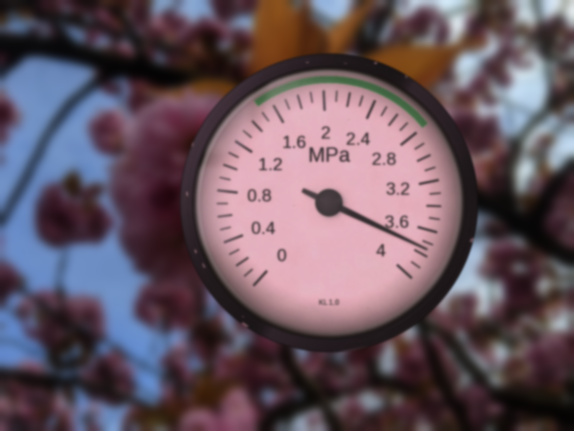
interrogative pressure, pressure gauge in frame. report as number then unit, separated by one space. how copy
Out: 3.75 MPa
